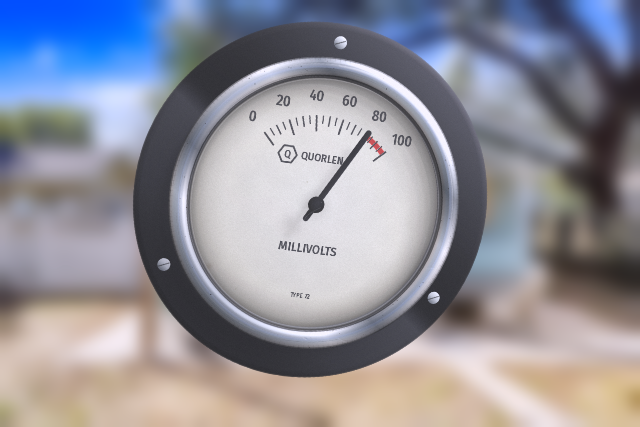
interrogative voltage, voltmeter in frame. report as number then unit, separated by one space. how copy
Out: 80 mV
